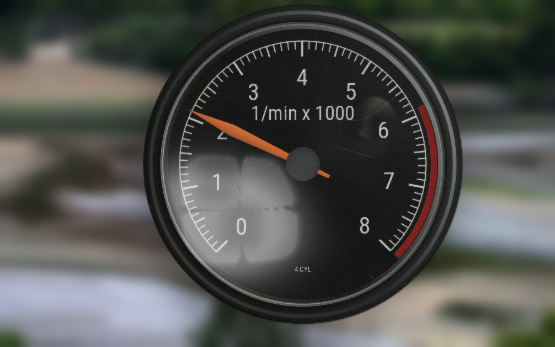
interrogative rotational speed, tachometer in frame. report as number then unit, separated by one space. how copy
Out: 2100 rpm
